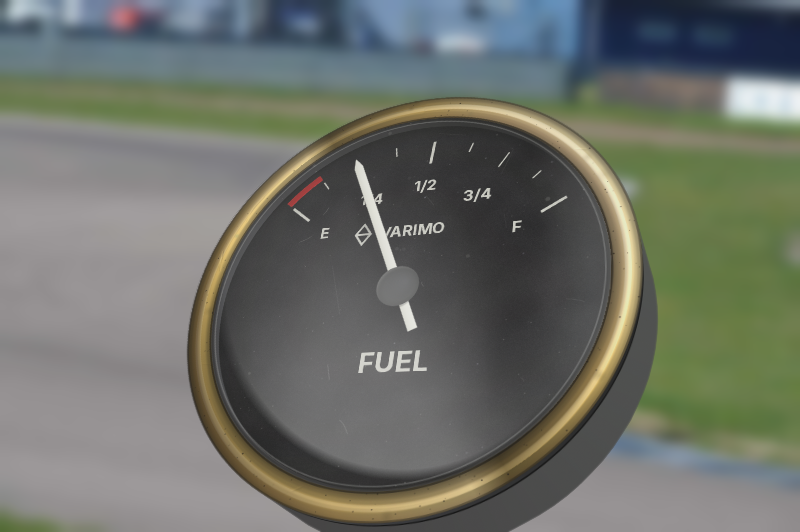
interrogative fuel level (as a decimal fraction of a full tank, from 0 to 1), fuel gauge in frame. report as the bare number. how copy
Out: 0.25
